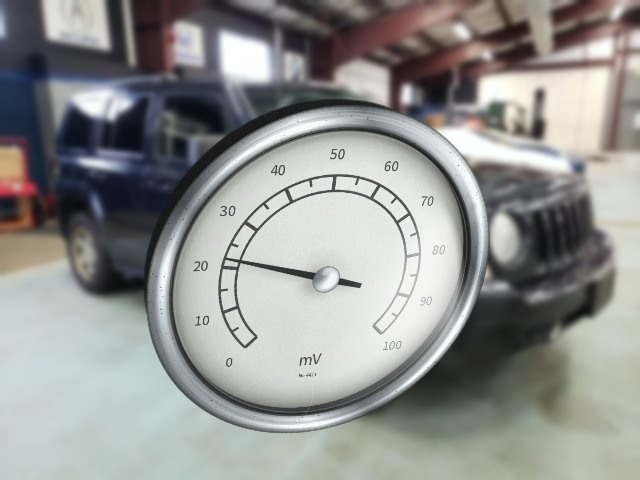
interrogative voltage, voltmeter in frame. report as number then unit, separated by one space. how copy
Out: 22.5 mV
